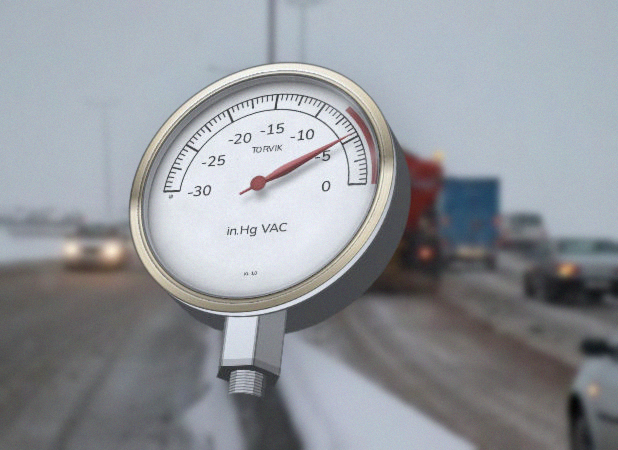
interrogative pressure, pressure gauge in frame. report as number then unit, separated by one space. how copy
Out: -5 inHg
